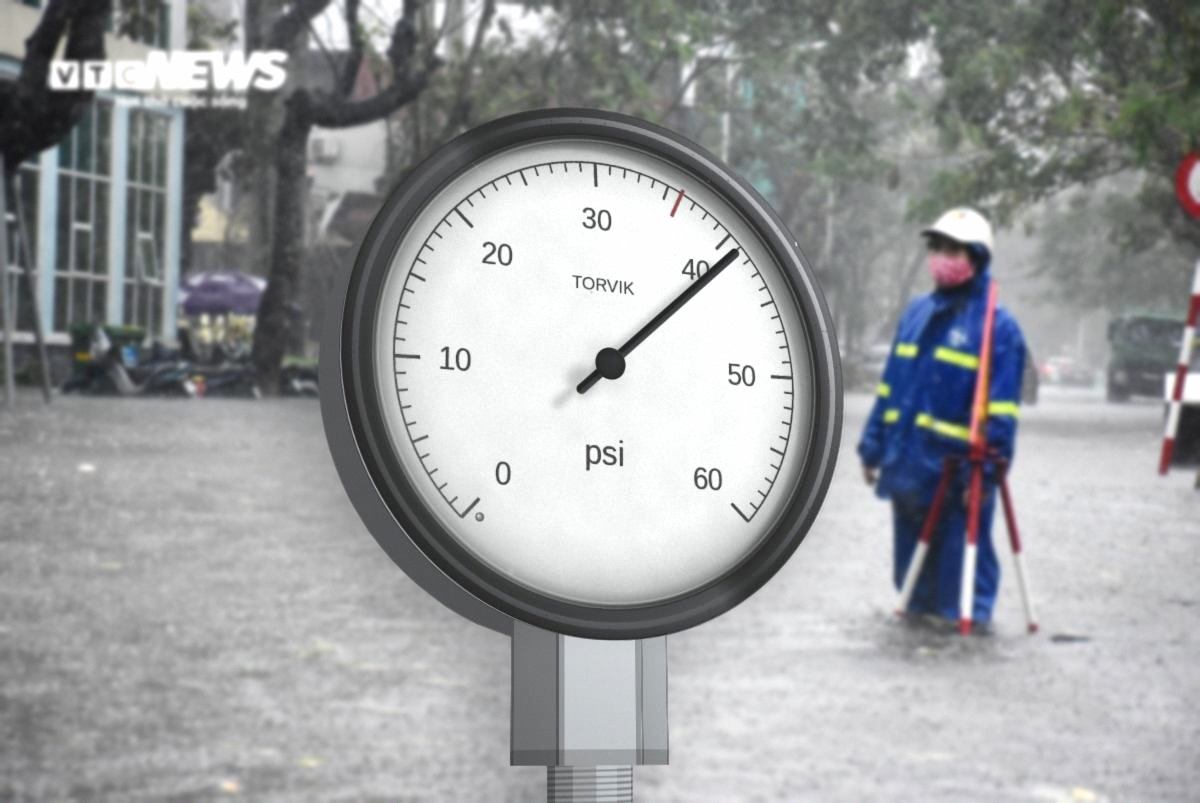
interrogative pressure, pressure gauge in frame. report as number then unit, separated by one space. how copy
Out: 41 psi
